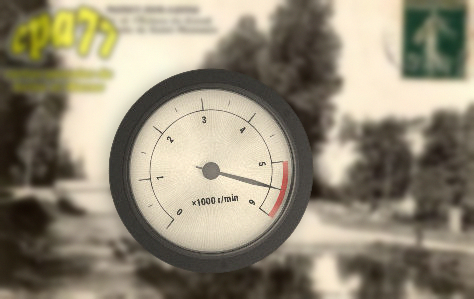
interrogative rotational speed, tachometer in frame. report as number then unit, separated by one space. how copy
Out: 5500 rpm
